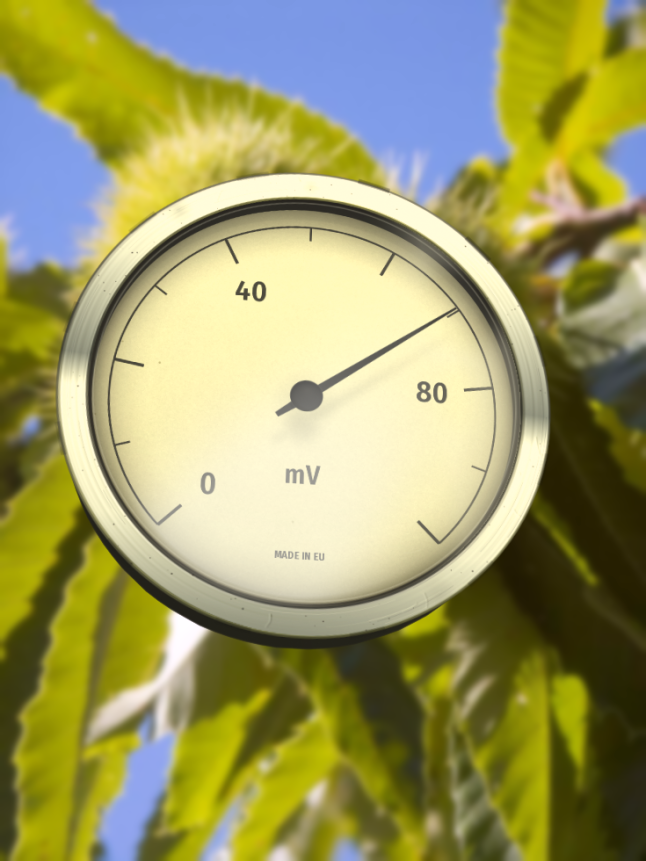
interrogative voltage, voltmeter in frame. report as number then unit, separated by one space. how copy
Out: 70 mV
